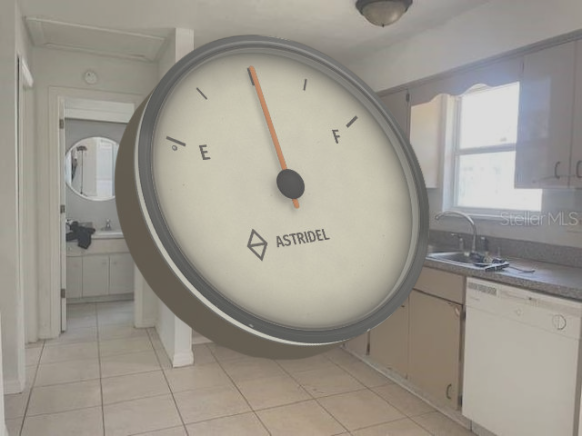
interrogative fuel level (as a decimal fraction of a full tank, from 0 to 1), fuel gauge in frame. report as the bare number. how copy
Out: 0.5
